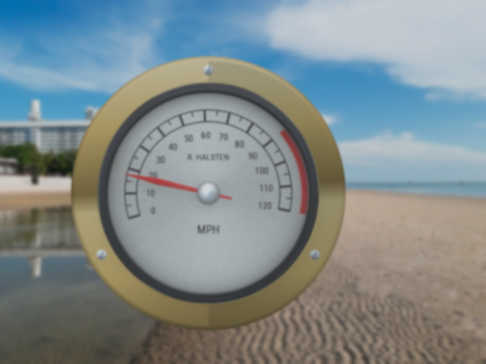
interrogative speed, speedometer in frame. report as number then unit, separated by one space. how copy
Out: 17.5 mph
